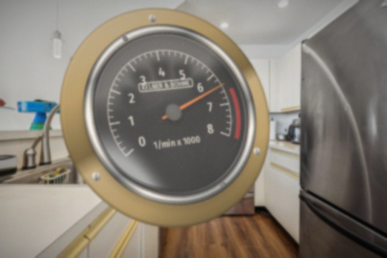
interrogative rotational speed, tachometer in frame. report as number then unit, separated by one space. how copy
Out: 6400 rpm
